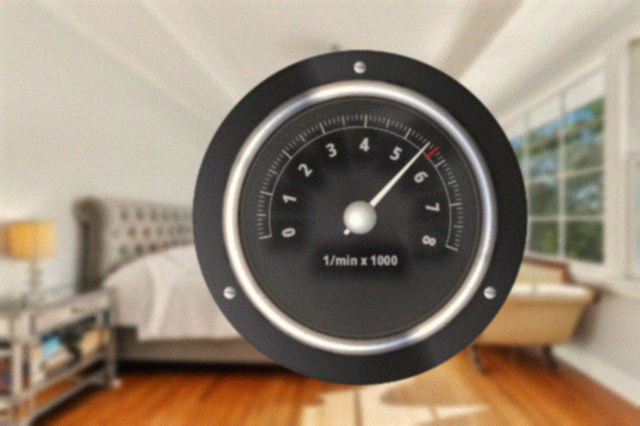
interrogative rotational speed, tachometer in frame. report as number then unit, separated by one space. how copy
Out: 5500 rpm
